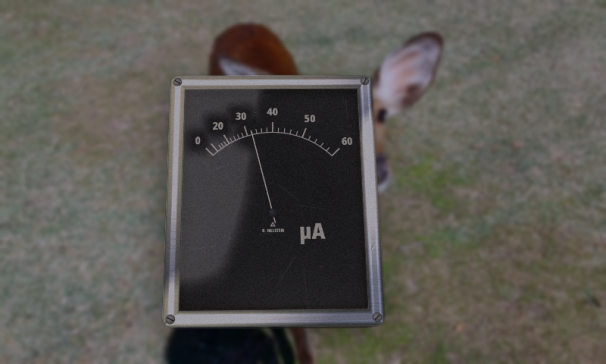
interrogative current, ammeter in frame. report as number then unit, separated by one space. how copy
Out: 32 µA
